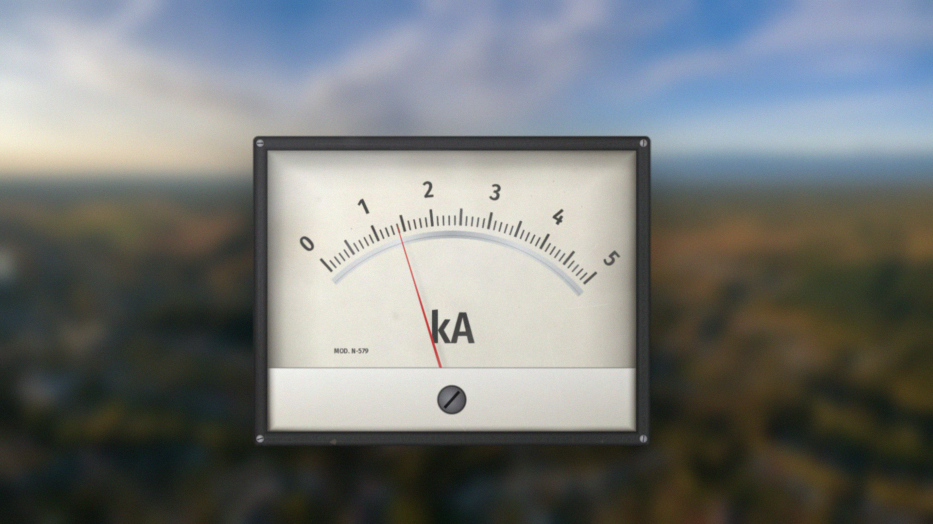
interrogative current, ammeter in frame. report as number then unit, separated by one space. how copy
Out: 1.4 kA
